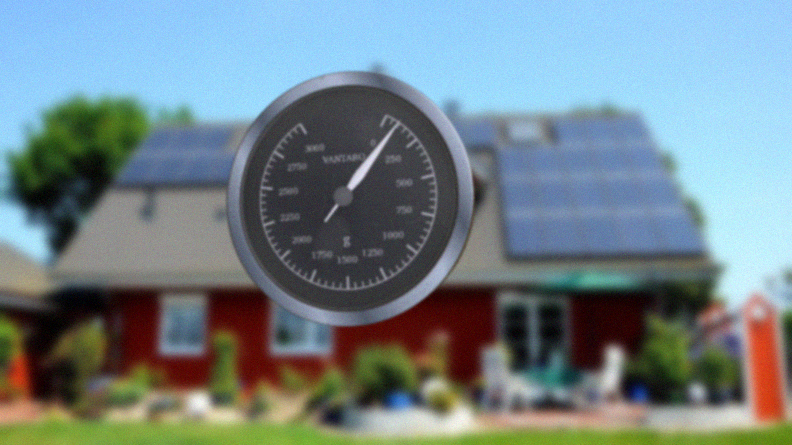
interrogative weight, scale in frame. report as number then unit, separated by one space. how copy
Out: 100 g
